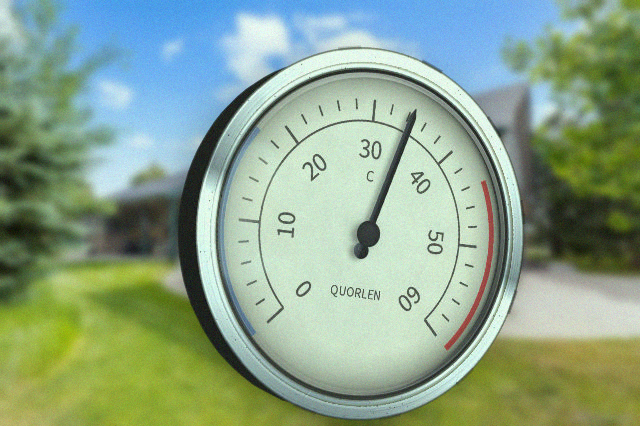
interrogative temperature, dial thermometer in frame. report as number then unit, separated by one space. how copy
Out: 34 °C
